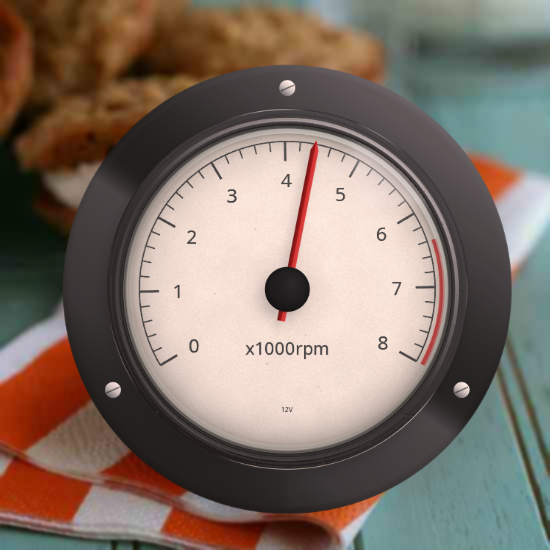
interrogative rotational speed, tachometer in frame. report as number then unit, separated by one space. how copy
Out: 4400 rpm
